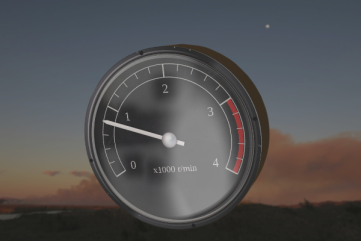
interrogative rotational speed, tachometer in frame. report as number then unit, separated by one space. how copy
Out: 800 rpm
